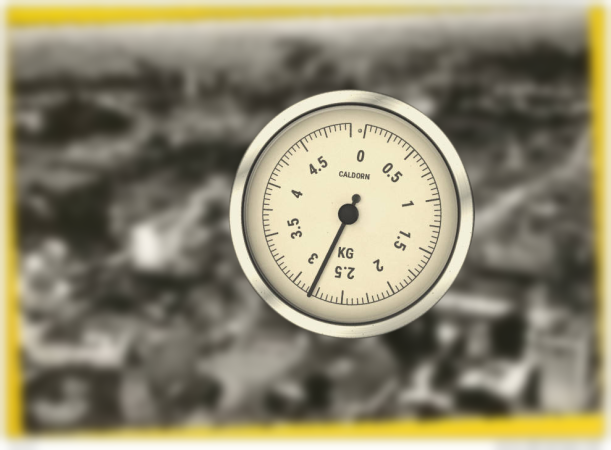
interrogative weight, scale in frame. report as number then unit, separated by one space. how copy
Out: 2.8 kg
